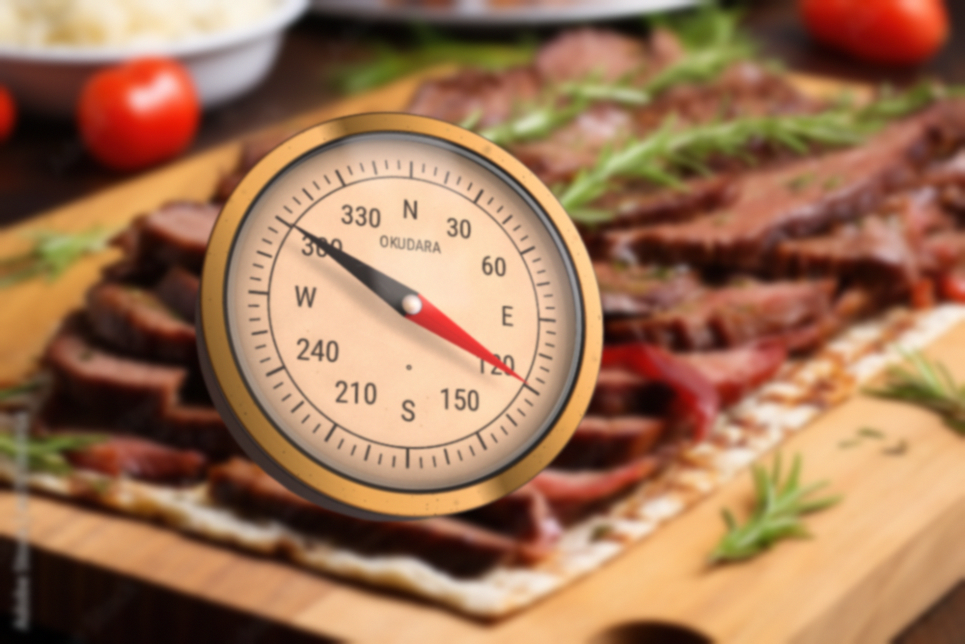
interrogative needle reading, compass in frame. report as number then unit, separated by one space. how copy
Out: 120 °
